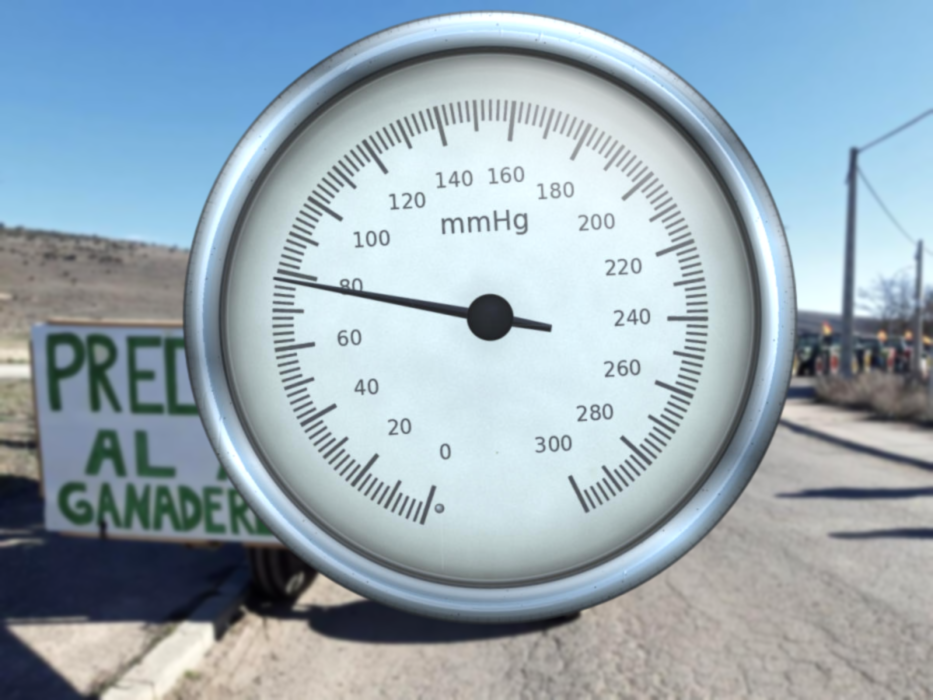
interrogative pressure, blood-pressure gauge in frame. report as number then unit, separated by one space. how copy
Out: 78 mmHg
